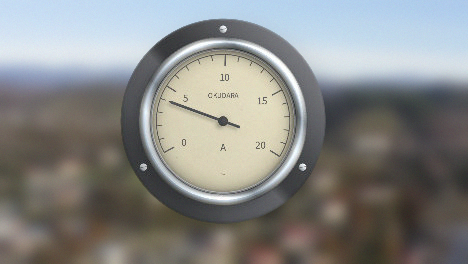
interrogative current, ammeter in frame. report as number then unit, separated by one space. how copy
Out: 4 A
